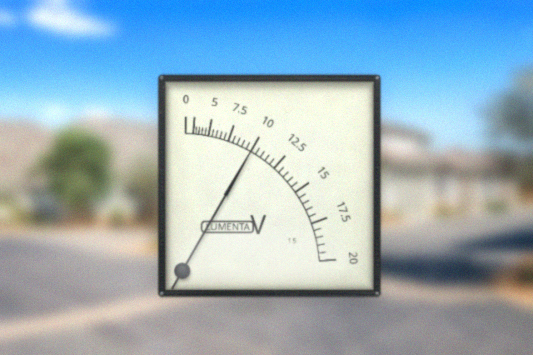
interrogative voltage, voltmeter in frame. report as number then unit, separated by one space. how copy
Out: 10 V
